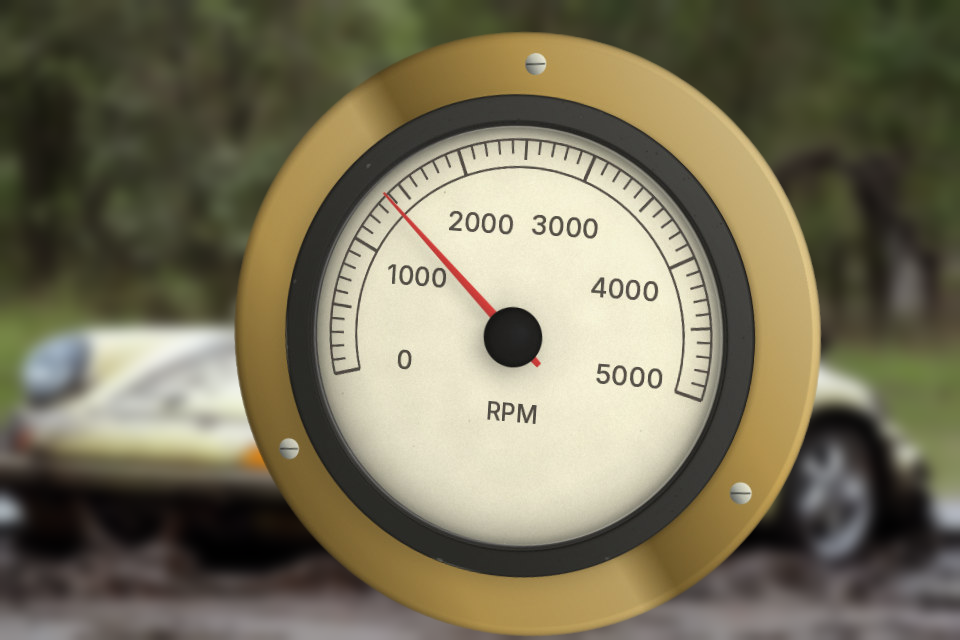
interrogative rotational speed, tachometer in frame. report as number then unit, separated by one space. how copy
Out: 1400 rpm
